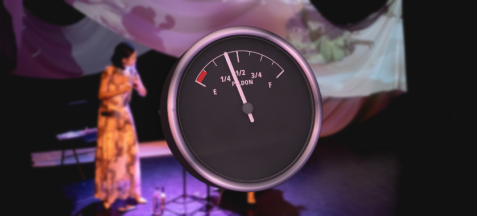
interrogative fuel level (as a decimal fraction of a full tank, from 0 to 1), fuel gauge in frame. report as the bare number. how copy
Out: 0.375
